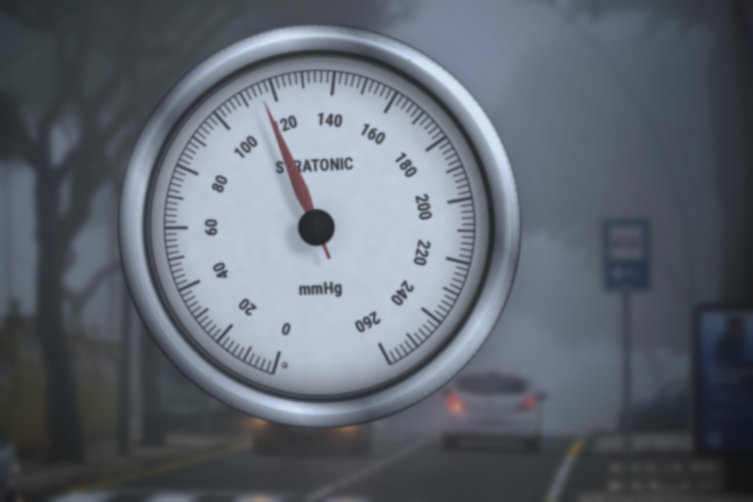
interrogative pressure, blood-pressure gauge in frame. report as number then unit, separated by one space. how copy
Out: 116 mmHg
